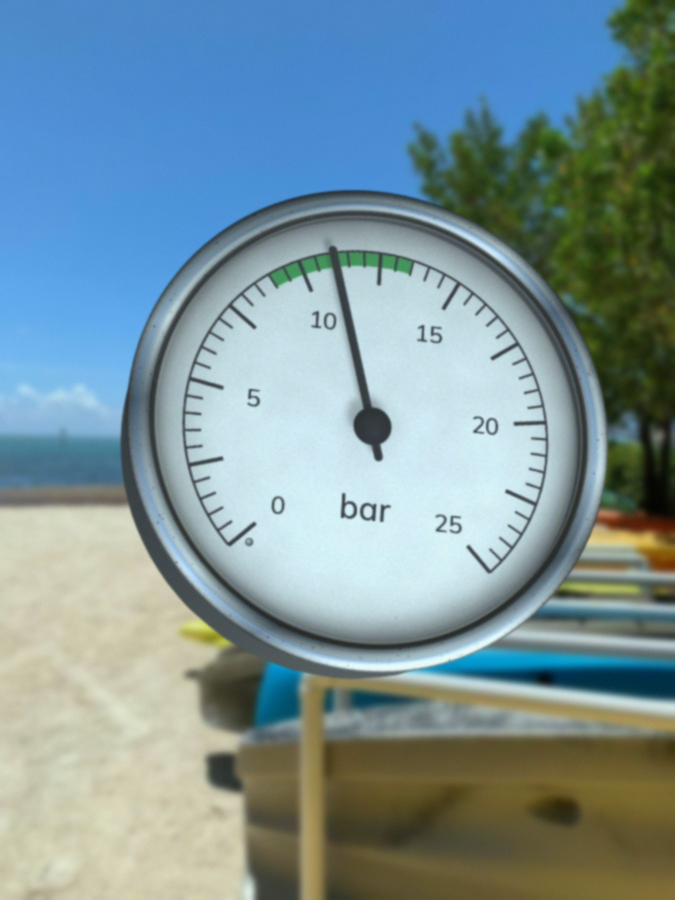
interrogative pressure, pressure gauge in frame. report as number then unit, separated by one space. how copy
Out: 11 bar
